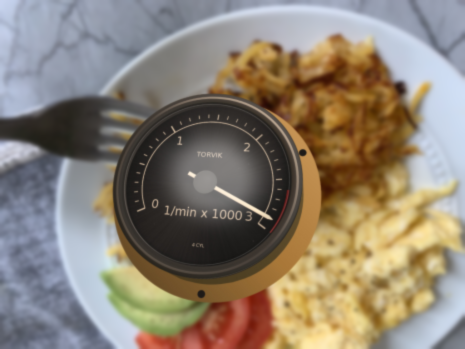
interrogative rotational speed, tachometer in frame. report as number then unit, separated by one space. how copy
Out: 2900 rpm
